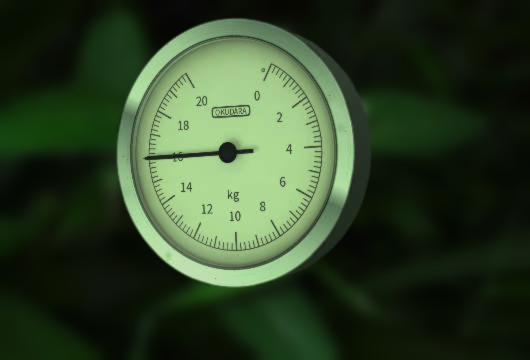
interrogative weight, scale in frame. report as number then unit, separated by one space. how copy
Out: 16 kg
